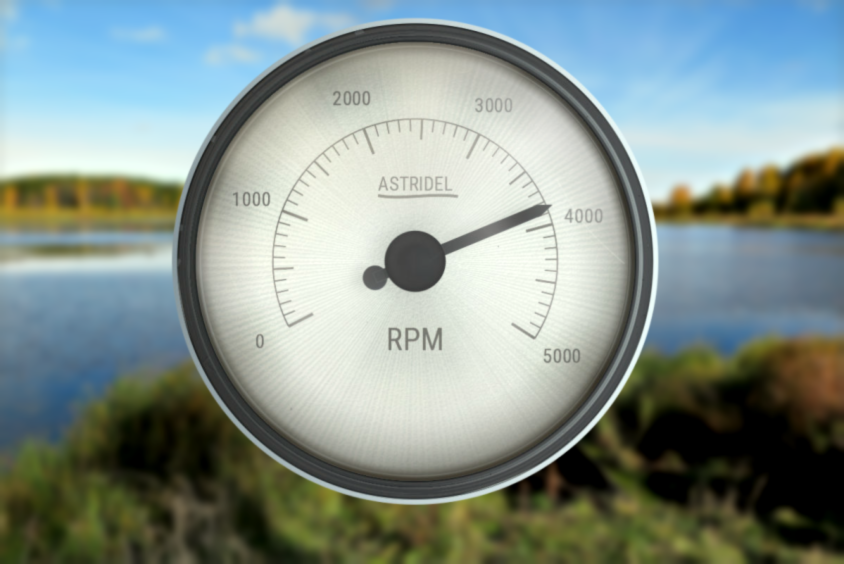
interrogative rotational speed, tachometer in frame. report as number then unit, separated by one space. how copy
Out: 3850 rpm
